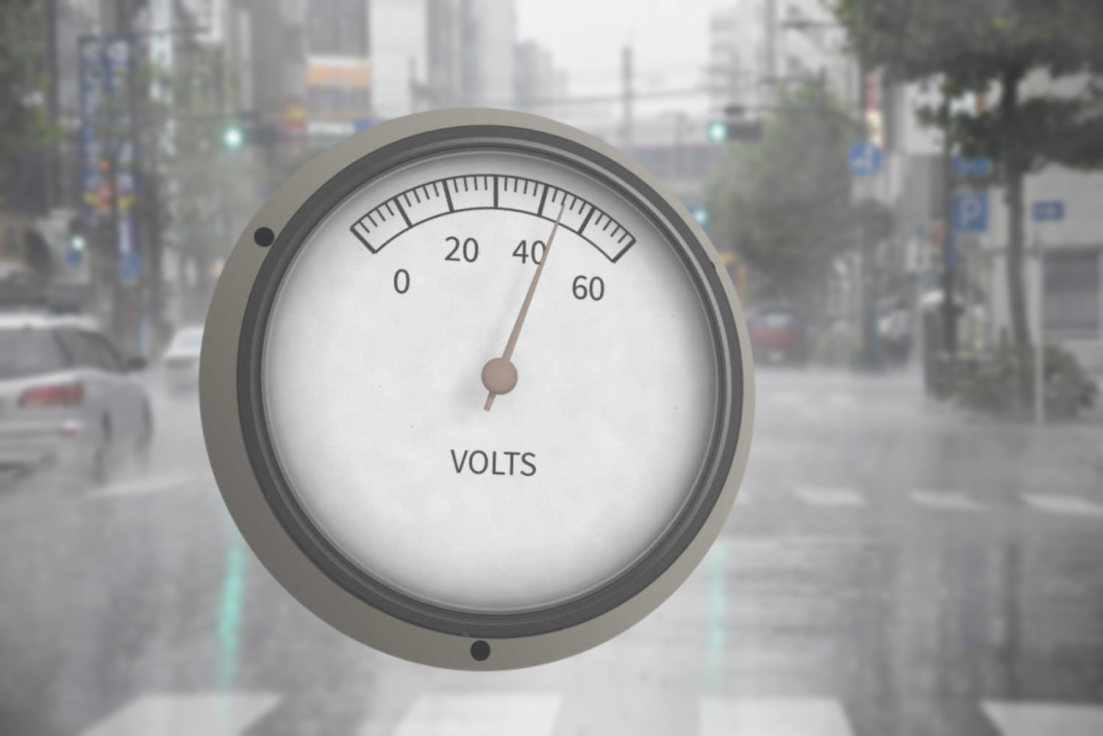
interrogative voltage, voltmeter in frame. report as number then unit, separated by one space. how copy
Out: 44 V
